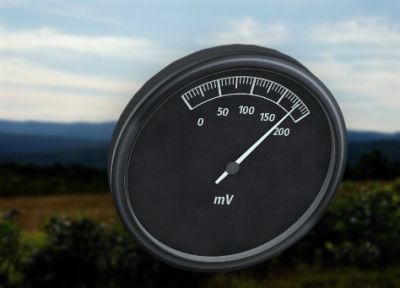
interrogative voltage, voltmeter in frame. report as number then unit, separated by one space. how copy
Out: 175 mV
